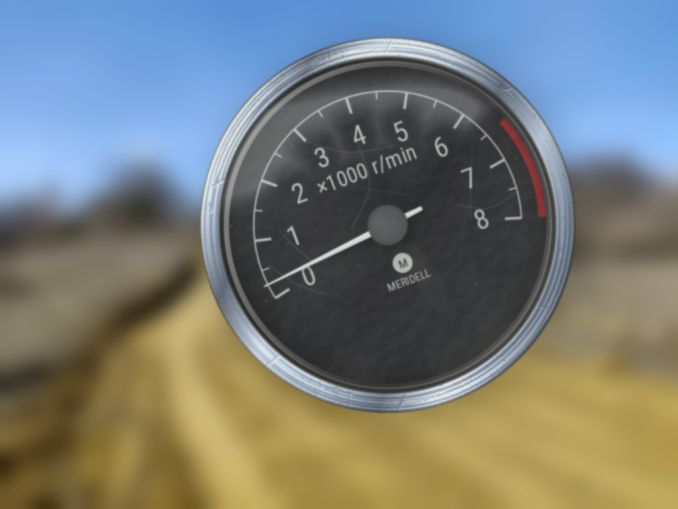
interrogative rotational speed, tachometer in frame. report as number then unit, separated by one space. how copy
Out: 250 rpm
